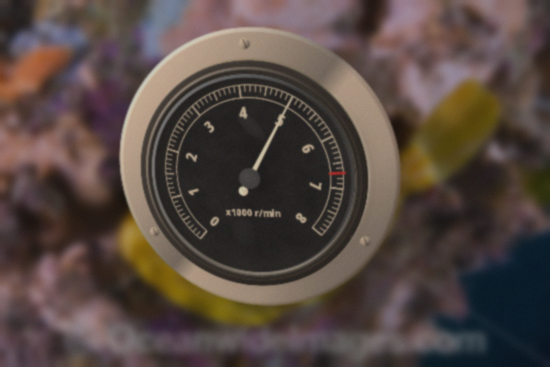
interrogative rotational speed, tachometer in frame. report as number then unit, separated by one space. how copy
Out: 5000 rpm
